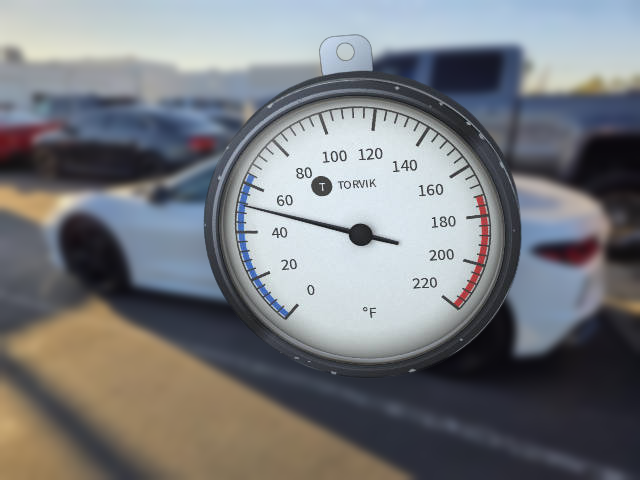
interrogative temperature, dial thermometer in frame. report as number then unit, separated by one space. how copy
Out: 52 °F
